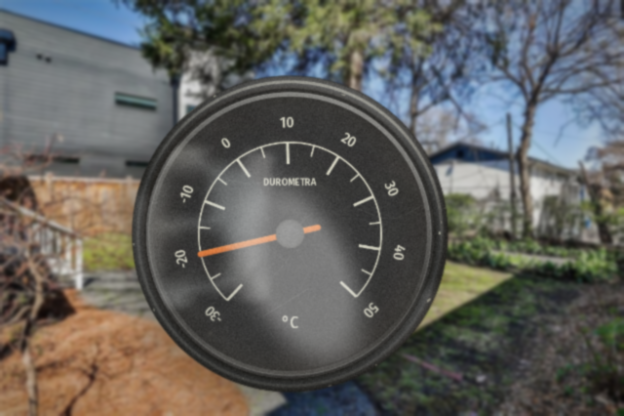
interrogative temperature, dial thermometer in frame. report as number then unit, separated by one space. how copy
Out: -20 °C
